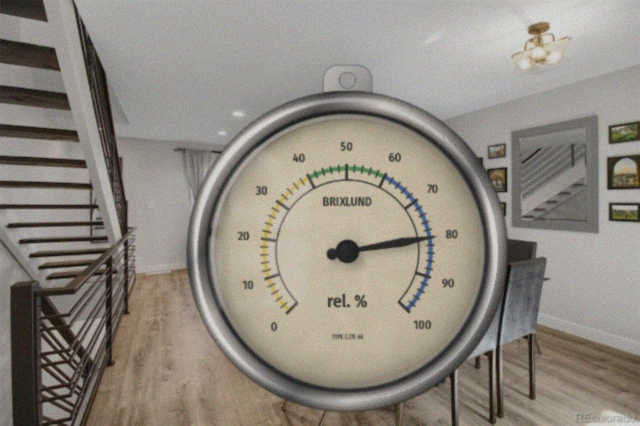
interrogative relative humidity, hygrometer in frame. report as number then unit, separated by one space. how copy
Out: 80 %
